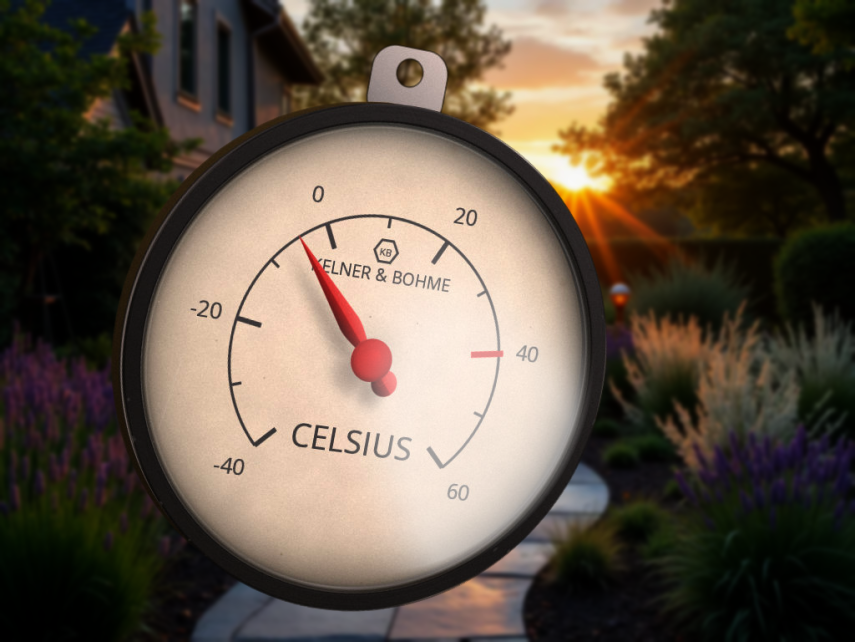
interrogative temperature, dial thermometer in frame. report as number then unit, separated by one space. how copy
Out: -5 °C
